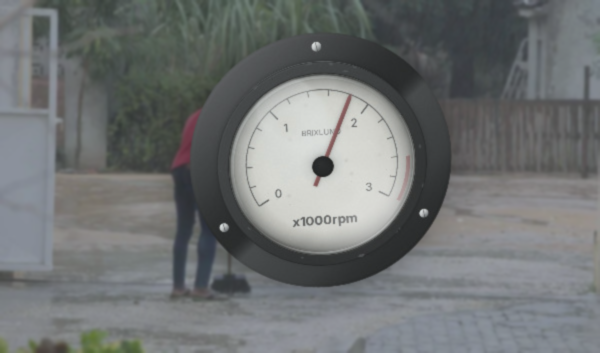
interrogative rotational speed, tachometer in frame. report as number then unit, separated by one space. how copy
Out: 1800 rpm
